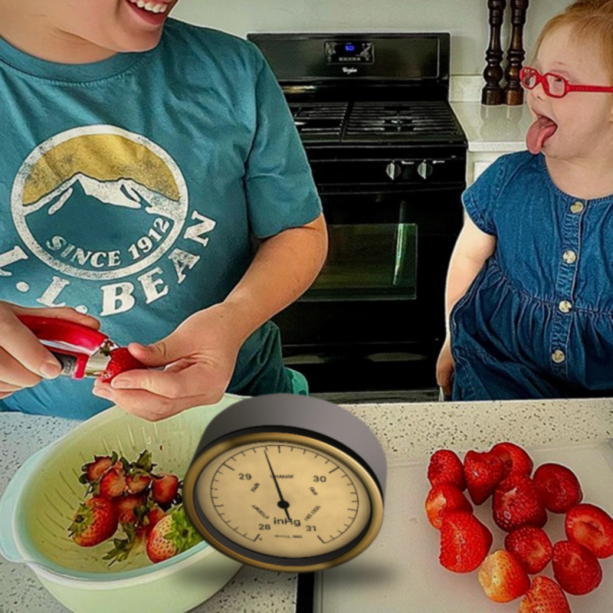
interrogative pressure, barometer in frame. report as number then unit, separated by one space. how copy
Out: 29.4 inHg
